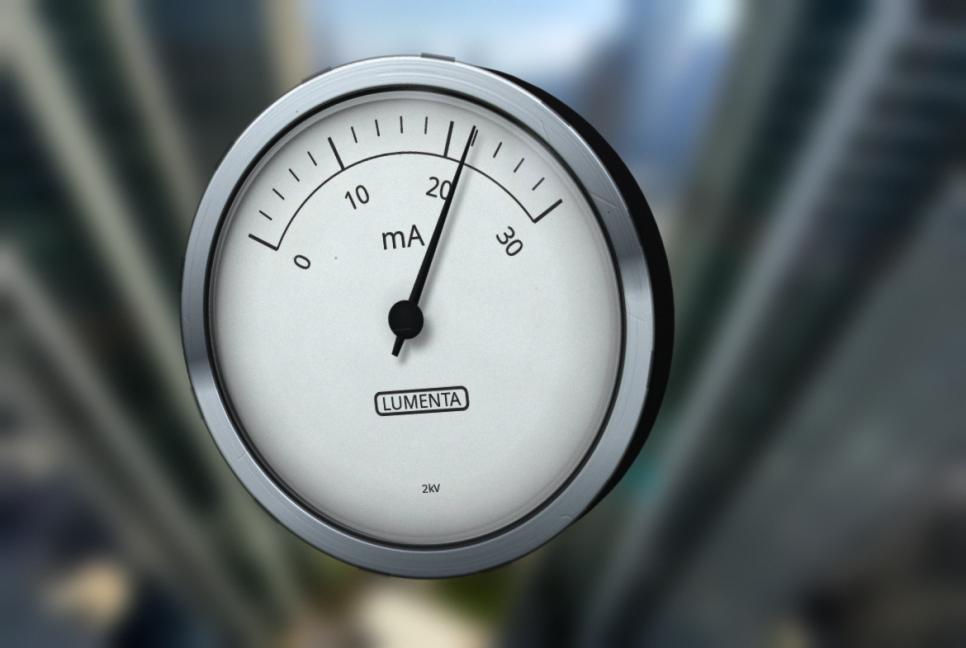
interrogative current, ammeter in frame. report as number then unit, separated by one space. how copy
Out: 22 mA
